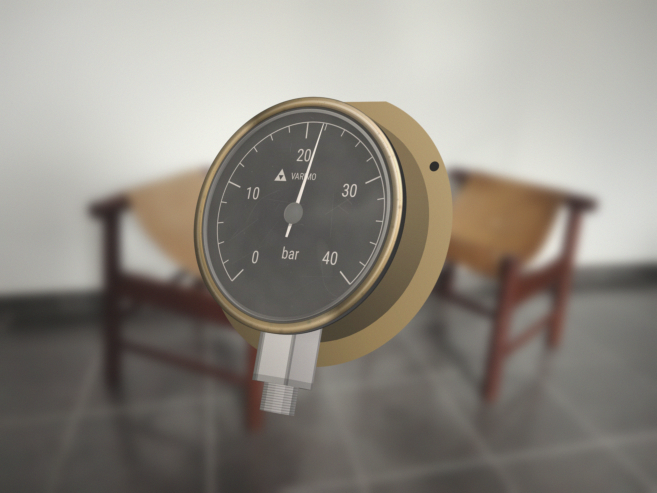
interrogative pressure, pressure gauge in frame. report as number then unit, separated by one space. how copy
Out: 22 bar
